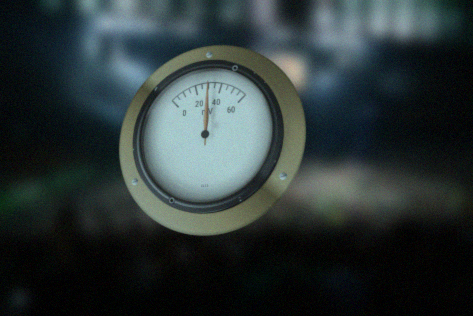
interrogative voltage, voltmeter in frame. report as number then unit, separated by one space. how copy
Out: 30 mV
